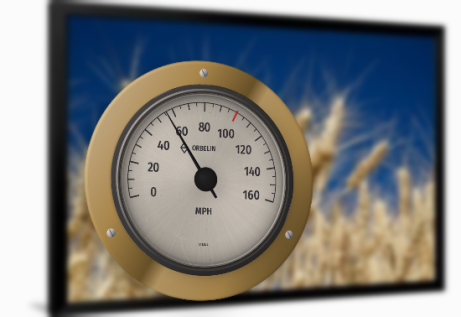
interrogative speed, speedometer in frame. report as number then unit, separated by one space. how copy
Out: 55 mph
